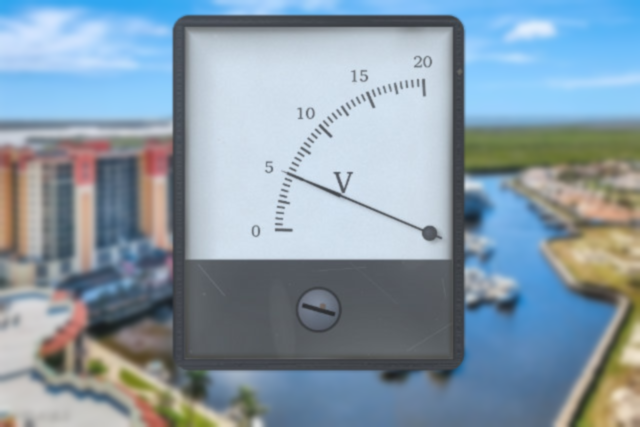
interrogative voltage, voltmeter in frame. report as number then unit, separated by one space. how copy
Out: 5 V
